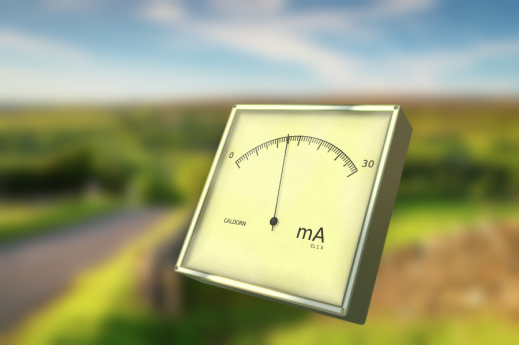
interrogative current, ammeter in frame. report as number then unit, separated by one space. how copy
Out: 12.5 mA
